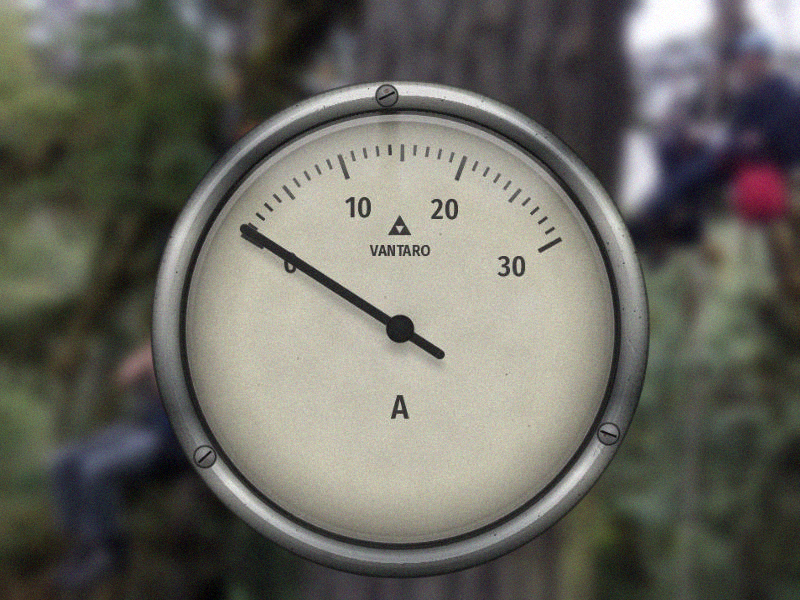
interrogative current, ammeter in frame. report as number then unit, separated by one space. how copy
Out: 0.5 A
